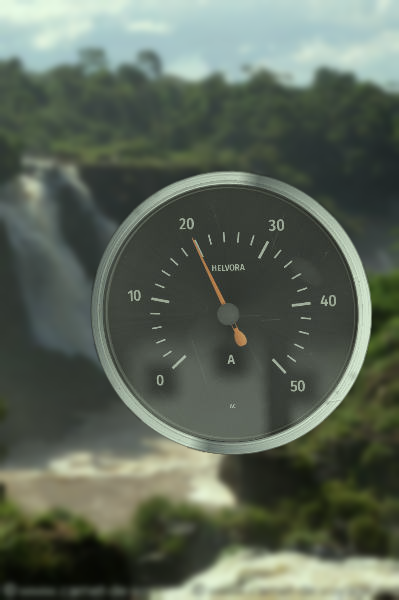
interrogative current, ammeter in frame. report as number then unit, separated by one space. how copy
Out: 20 A
